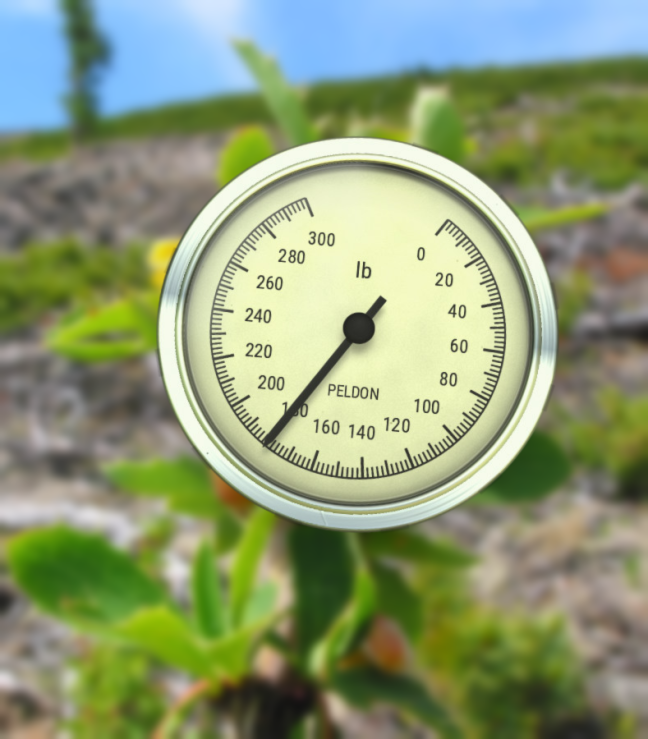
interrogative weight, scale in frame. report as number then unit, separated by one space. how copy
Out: 180 lb
